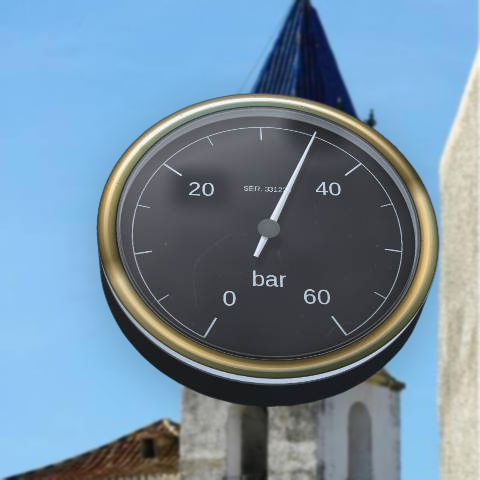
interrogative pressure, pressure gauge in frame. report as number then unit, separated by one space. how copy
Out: 35 bar
